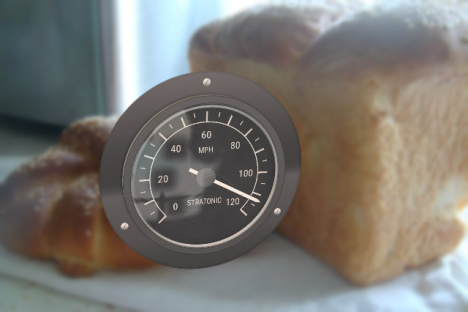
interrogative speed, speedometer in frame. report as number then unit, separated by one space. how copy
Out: 112.5 mph
